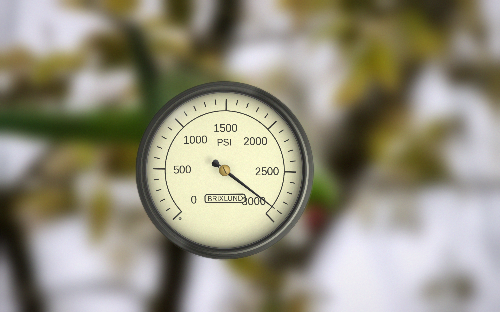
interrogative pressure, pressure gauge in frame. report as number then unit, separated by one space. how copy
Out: 2900 psi
